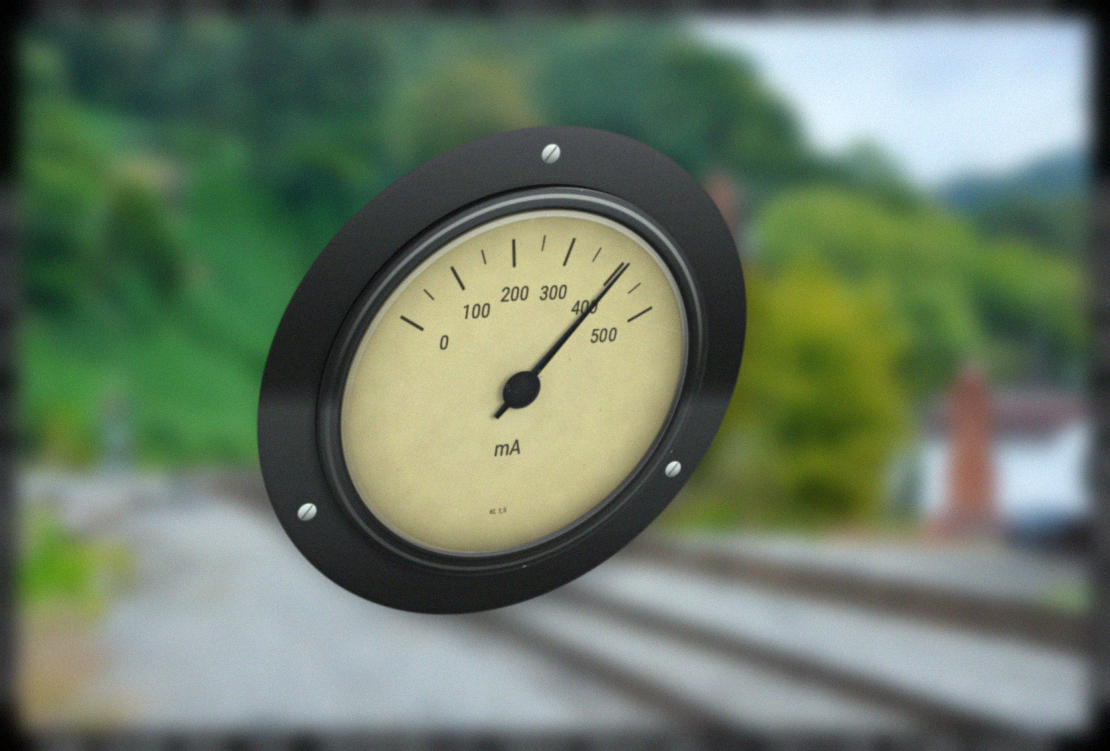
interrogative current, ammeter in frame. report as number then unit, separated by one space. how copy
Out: 400 mA
